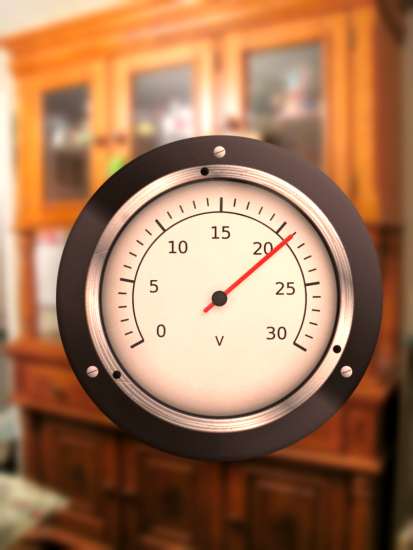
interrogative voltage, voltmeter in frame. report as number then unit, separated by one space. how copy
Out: 21 V
